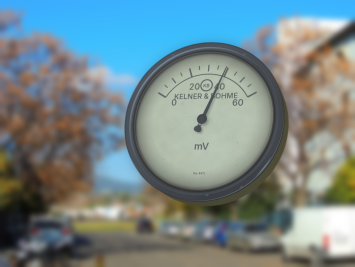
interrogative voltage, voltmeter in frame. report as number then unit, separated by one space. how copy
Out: 40 mV
